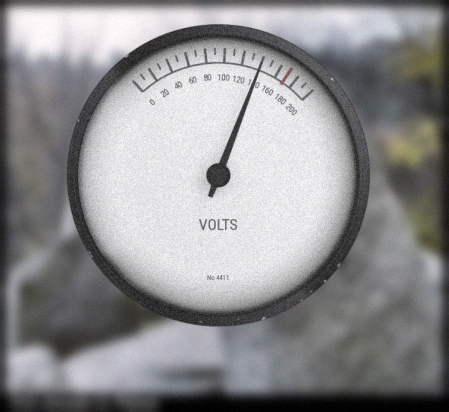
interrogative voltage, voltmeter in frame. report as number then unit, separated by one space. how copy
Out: 140 V
